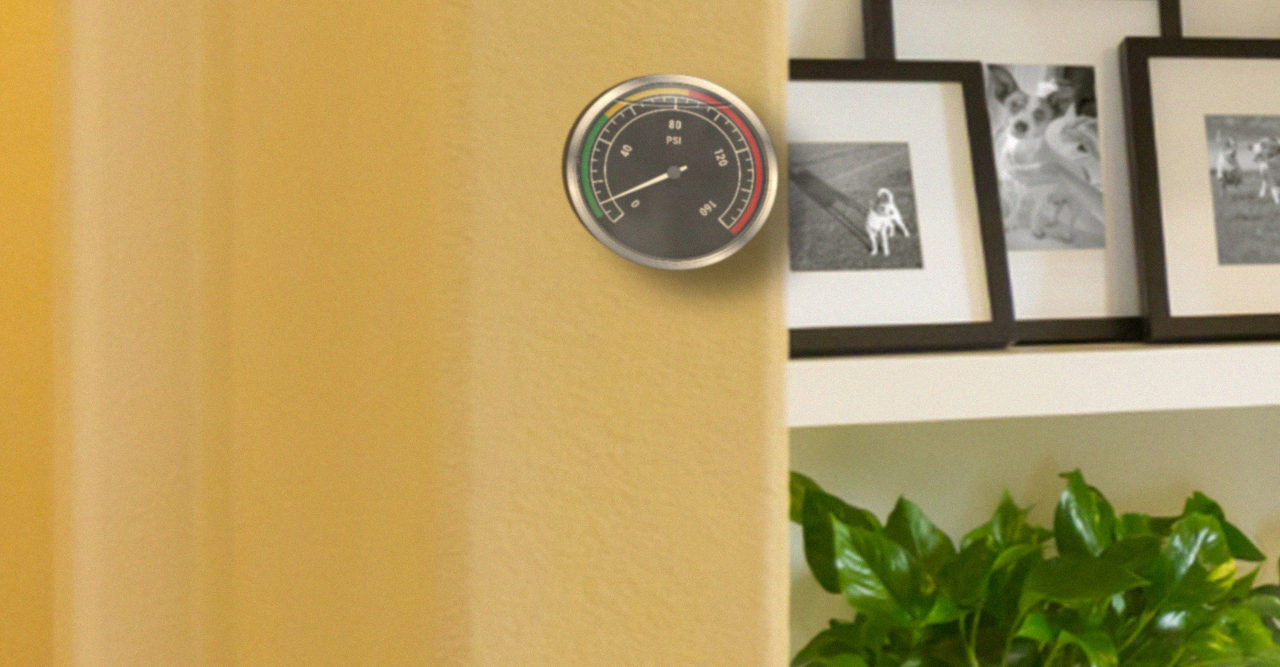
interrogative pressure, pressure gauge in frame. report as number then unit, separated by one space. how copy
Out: 10 psi
